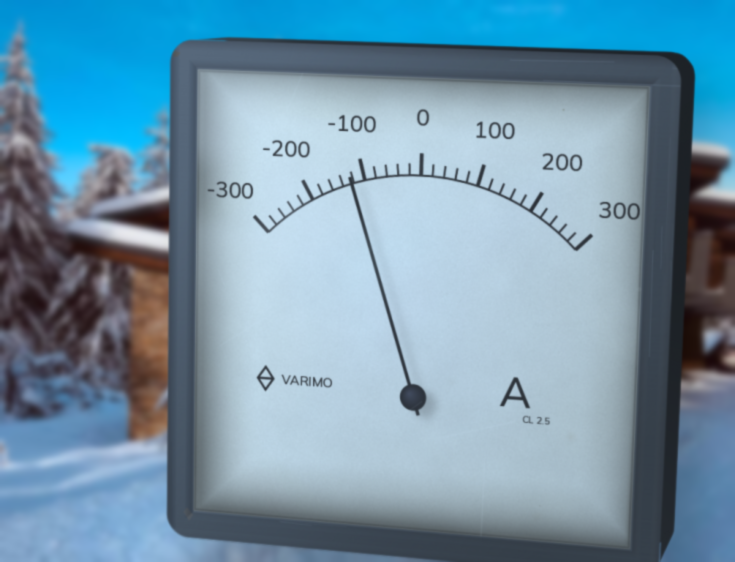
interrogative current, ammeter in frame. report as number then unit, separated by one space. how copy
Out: -120 A
